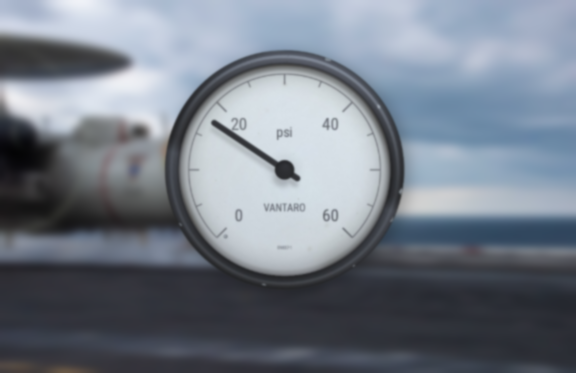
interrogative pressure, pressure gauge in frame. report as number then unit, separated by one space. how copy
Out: 17.5 psi
